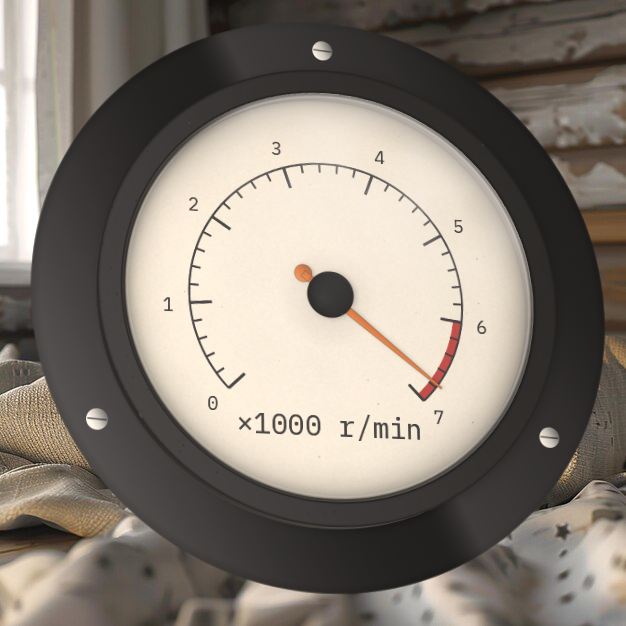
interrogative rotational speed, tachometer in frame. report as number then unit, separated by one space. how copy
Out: 6800 rpm
